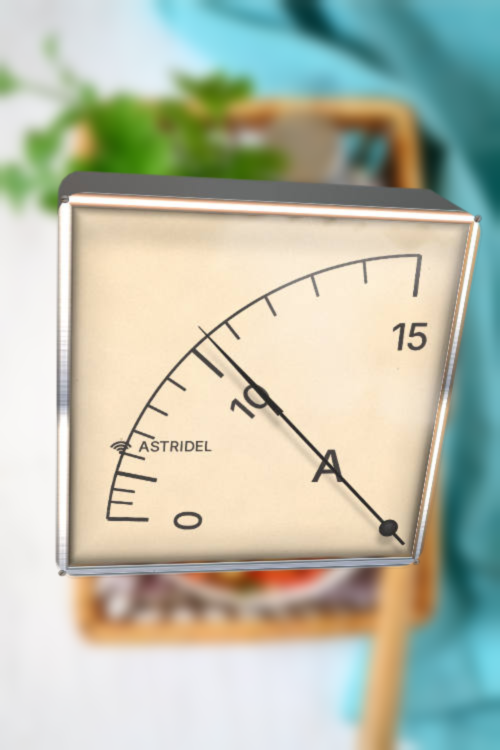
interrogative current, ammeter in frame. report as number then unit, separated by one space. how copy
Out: 10.5 A
